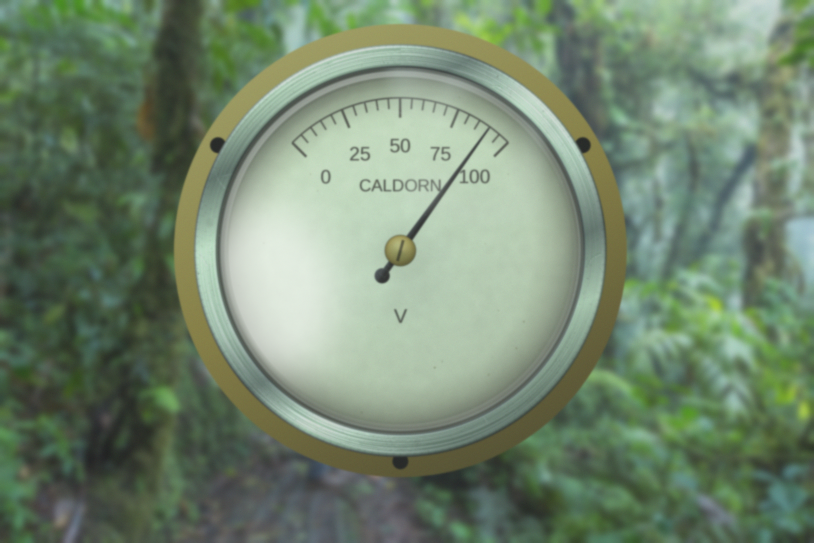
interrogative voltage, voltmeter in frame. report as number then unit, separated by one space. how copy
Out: 90 V
